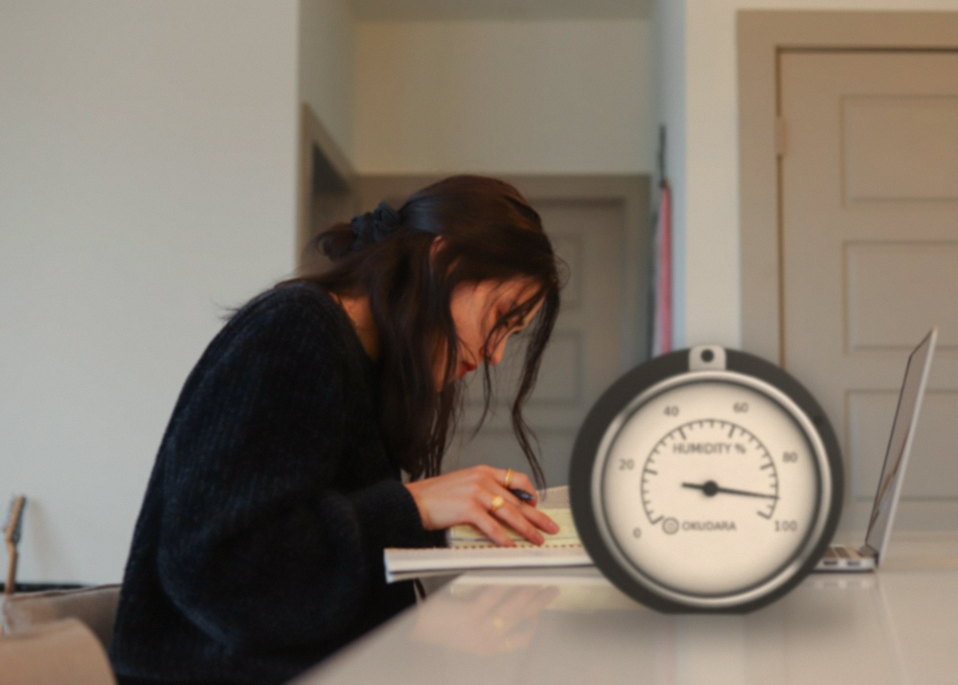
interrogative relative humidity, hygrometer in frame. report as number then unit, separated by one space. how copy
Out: 92 %
